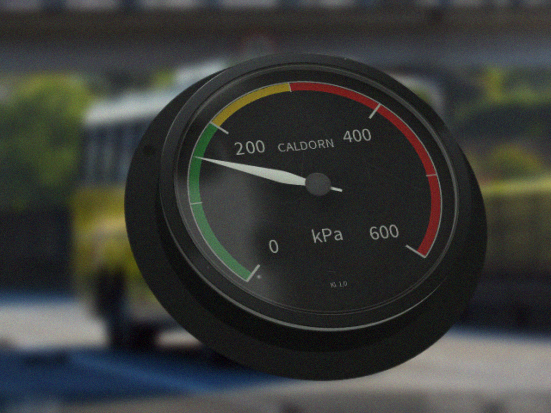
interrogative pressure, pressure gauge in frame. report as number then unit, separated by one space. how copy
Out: 150 kPa
